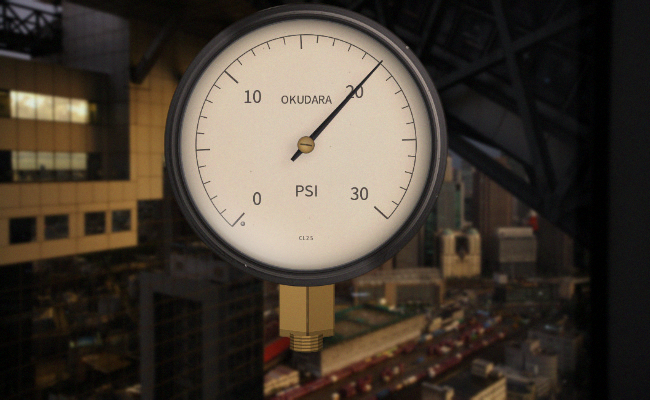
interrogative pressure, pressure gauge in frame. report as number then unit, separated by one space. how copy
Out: 20 psi
